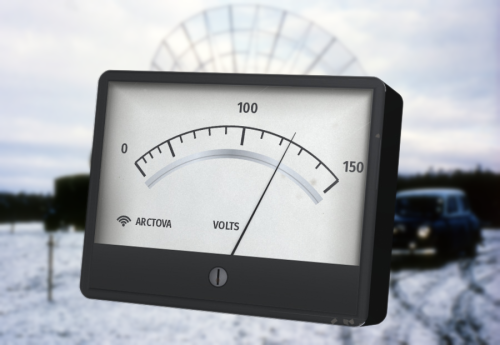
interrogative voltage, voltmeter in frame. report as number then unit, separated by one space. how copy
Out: 125 V
